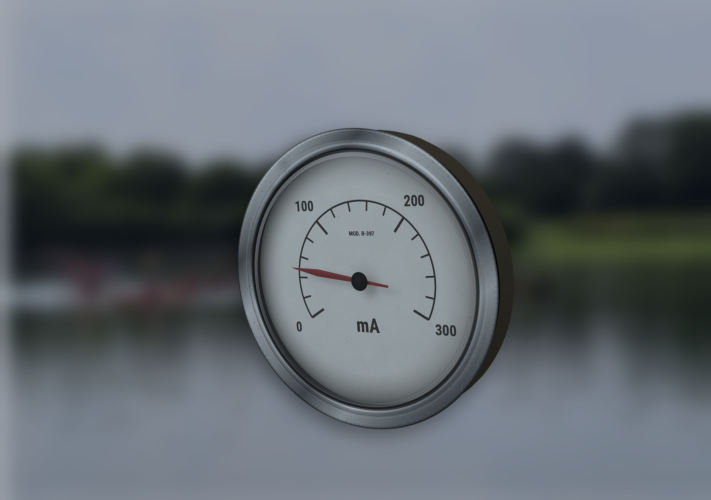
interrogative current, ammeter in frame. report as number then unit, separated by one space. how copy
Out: 50 mA
